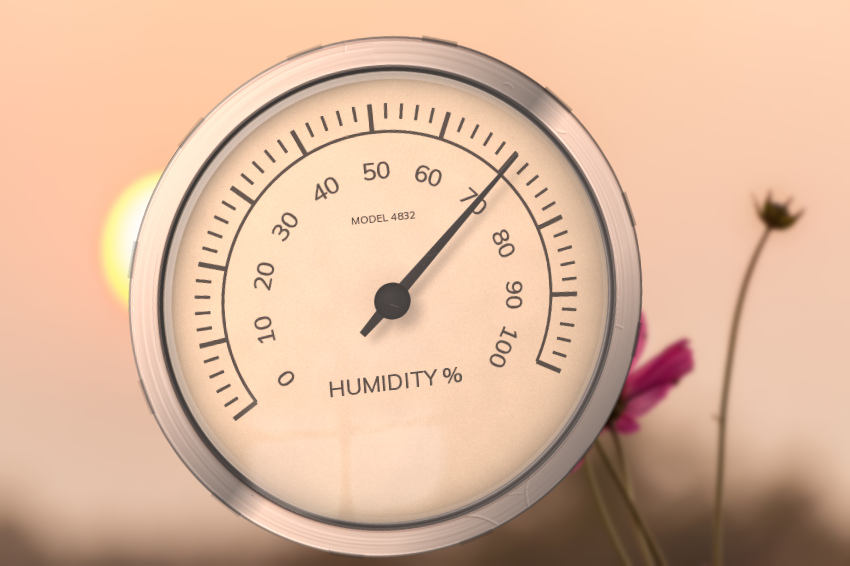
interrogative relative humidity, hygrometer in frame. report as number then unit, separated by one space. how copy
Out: 70 %
